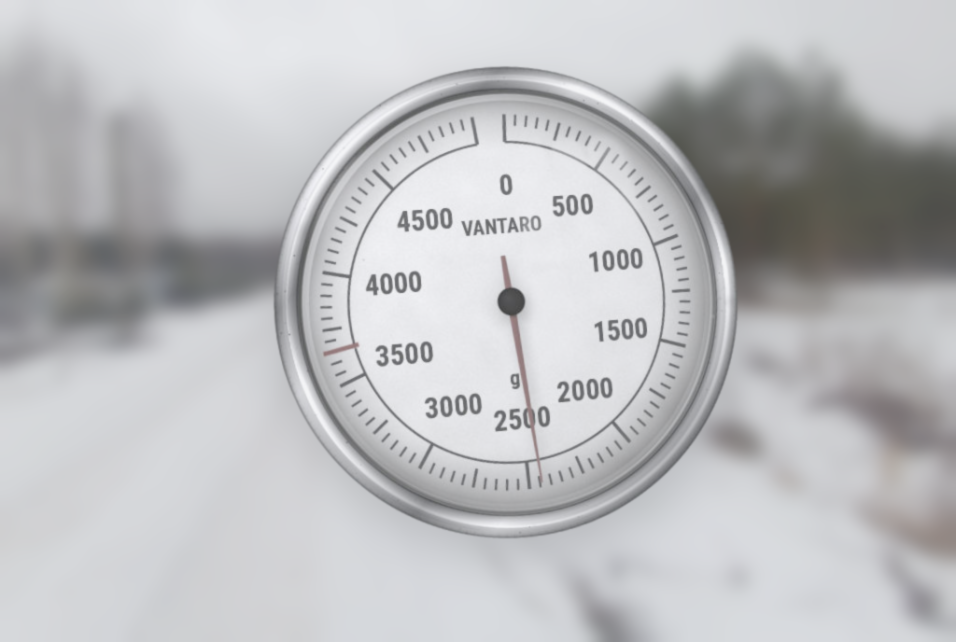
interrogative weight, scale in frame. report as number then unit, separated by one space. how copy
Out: 2450 g
